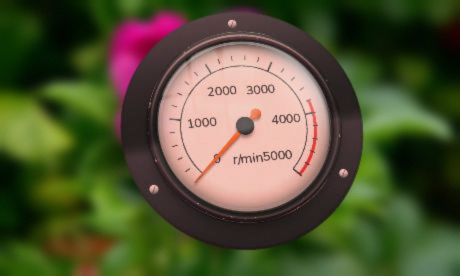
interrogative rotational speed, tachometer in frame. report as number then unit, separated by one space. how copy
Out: 0 rpm
